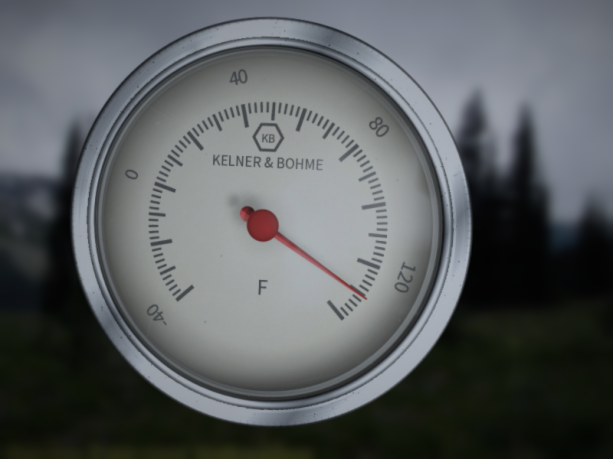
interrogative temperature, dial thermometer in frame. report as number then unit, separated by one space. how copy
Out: 130 °F
